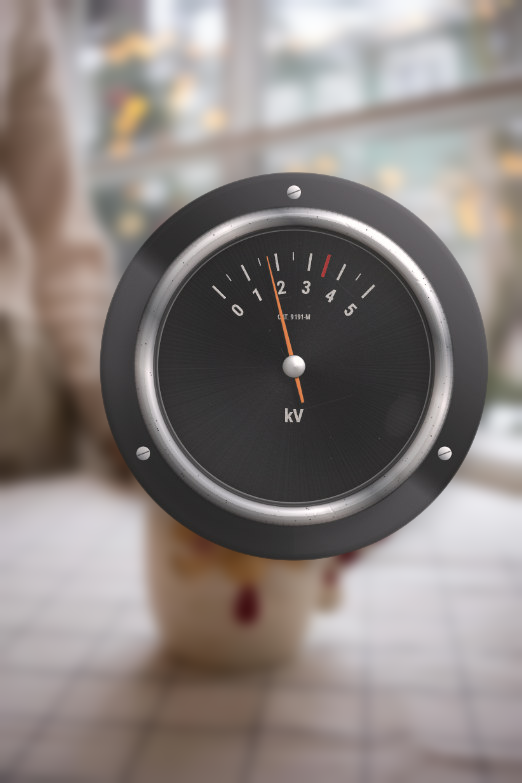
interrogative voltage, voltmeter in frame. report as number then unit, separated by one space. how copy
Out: 1.75 kV
